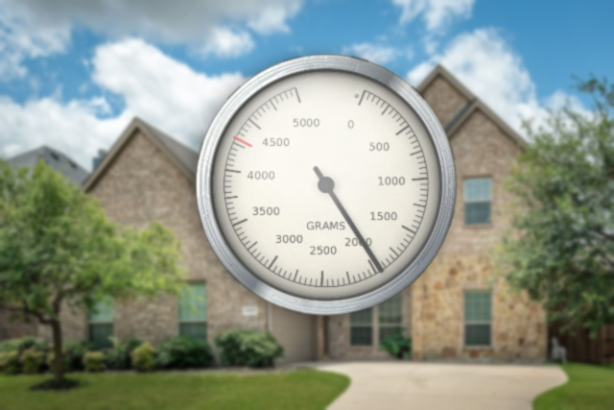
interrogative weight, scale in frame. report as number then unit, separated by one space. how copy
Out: 1950 g
